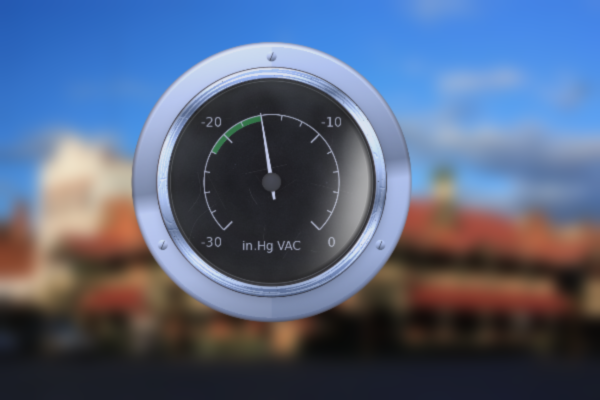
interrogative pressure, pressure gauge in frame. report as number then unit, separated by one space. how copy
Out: -16 inHg
